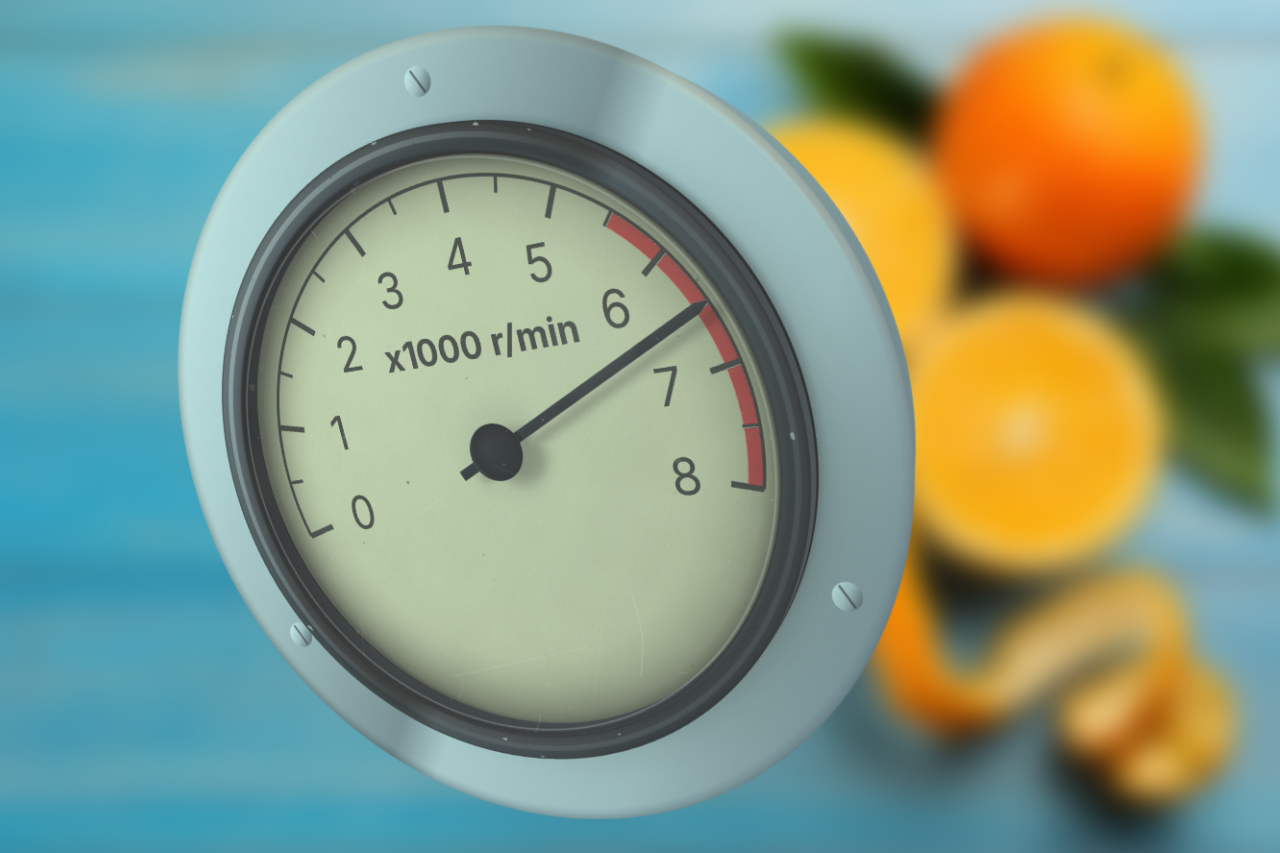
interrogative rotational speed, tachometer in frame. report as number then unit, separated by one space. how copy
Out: 6500 rpm
